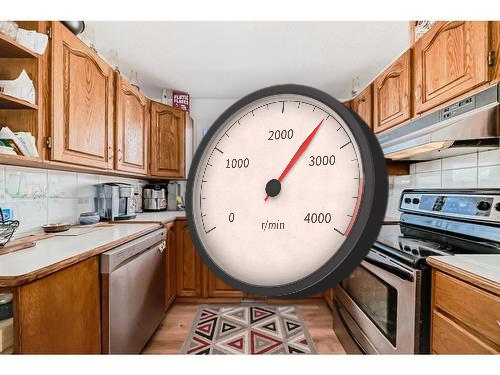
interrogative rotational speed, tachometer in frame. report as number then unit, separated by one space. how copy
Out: 2600 rpm
